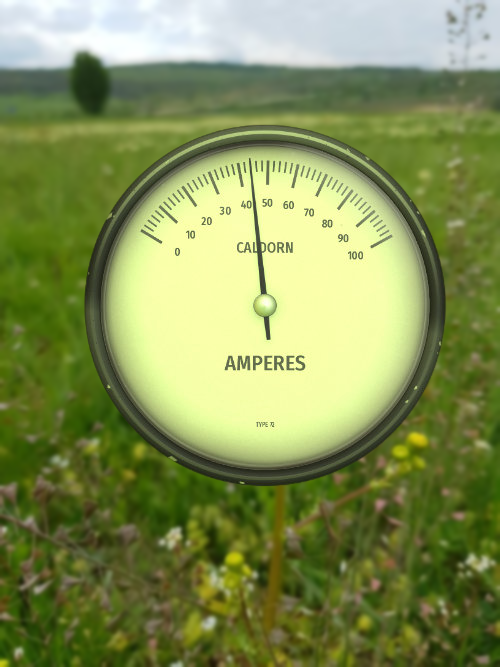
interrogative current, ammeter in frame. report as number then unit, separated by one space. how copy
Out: 44 A
